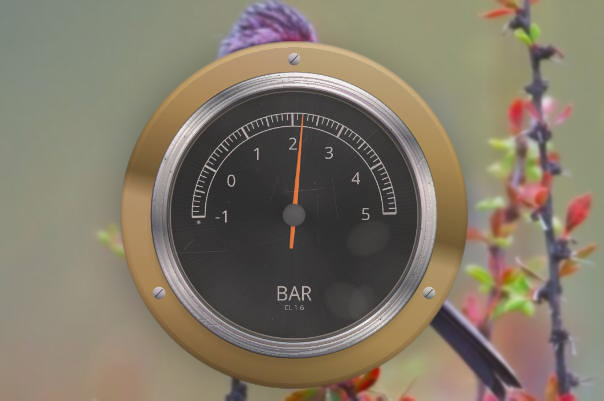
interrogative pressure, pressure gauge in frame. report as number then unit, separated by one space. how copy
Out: 2.2 bar
